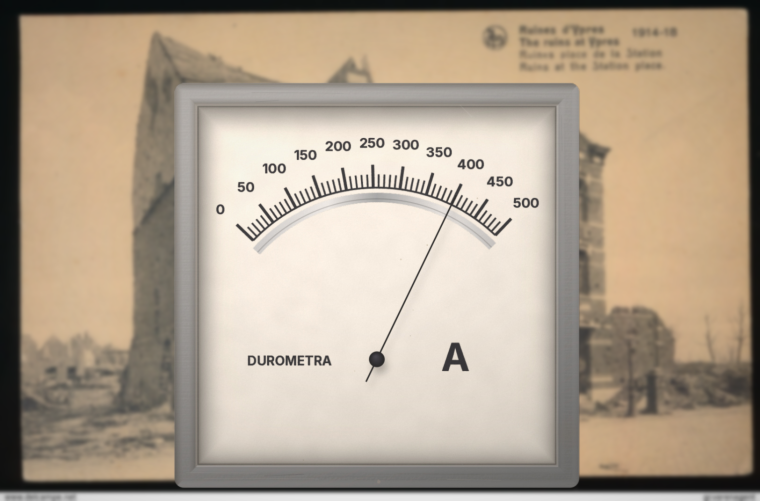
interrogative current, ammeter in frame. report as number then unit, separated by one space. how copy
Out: 400 A
